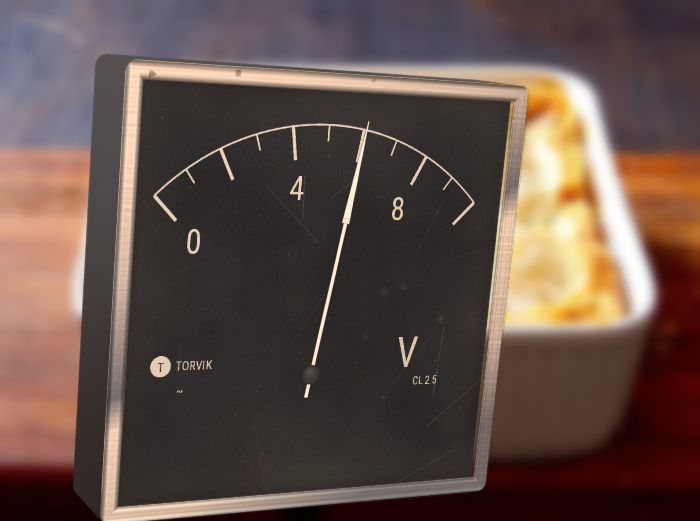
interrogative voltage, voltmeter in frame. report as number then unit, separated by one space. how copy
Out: 6 V
